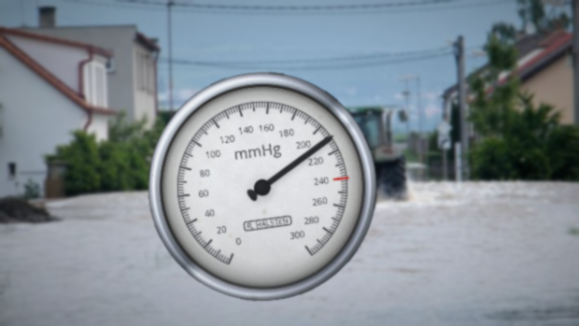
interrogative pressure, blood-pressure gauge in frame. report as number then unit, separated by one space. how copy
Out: 210 mmHg
